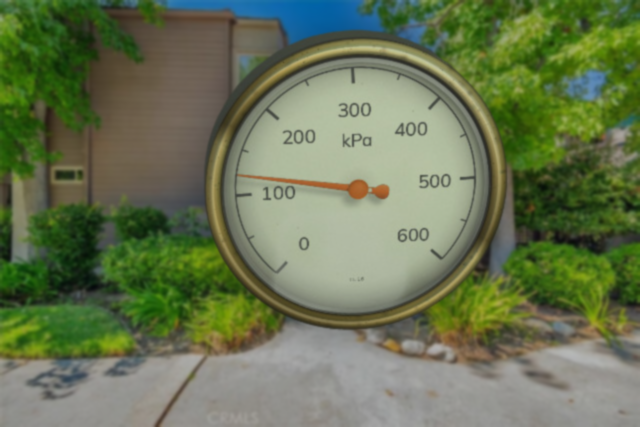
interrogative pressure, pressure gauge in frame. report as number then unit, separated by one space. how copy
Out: 125 kPa
